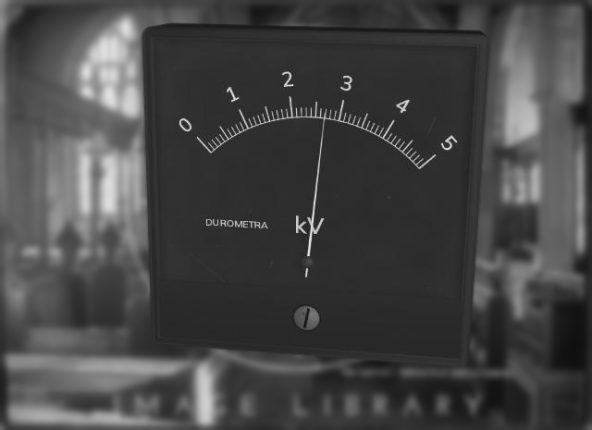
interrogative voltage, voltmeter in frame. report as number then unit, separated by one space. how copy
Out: 2.7 kV
